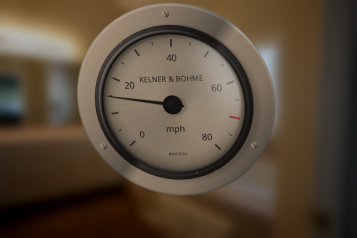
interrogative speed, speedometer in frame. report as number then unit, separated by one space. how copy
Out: 15 mph
